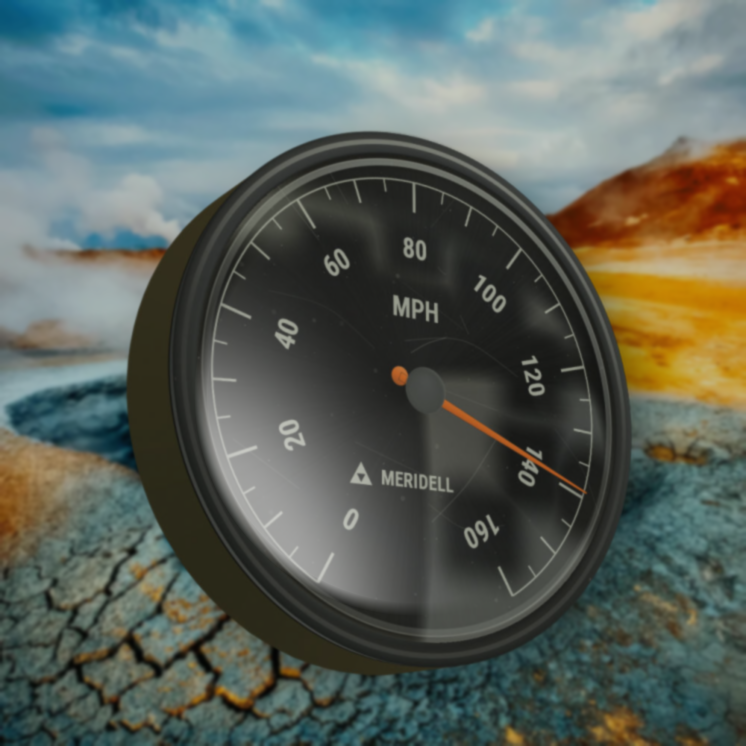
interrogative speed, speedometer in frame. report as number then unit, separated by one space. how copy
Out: 140 mph
